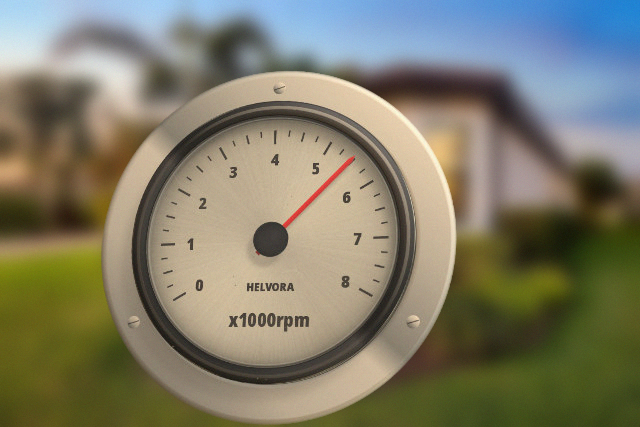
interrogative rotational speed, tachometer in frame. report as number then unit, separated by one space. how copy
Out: 5500 rpm
